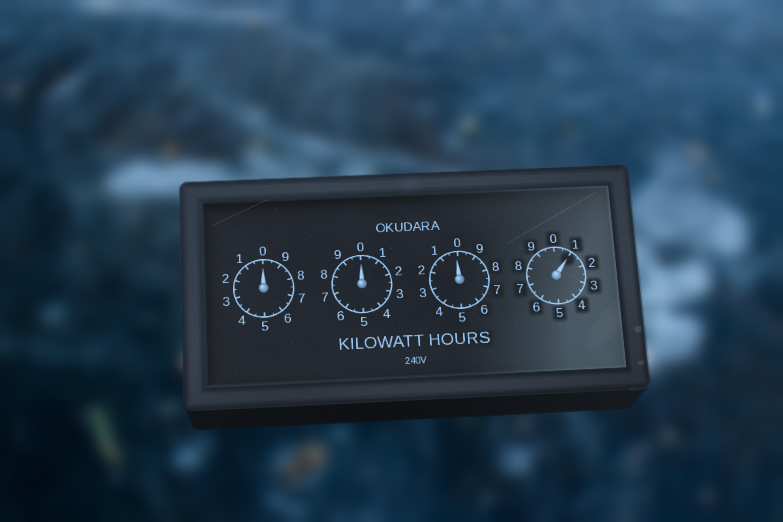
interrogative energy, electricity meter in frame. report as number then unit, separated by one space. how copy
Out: 1 kWh
